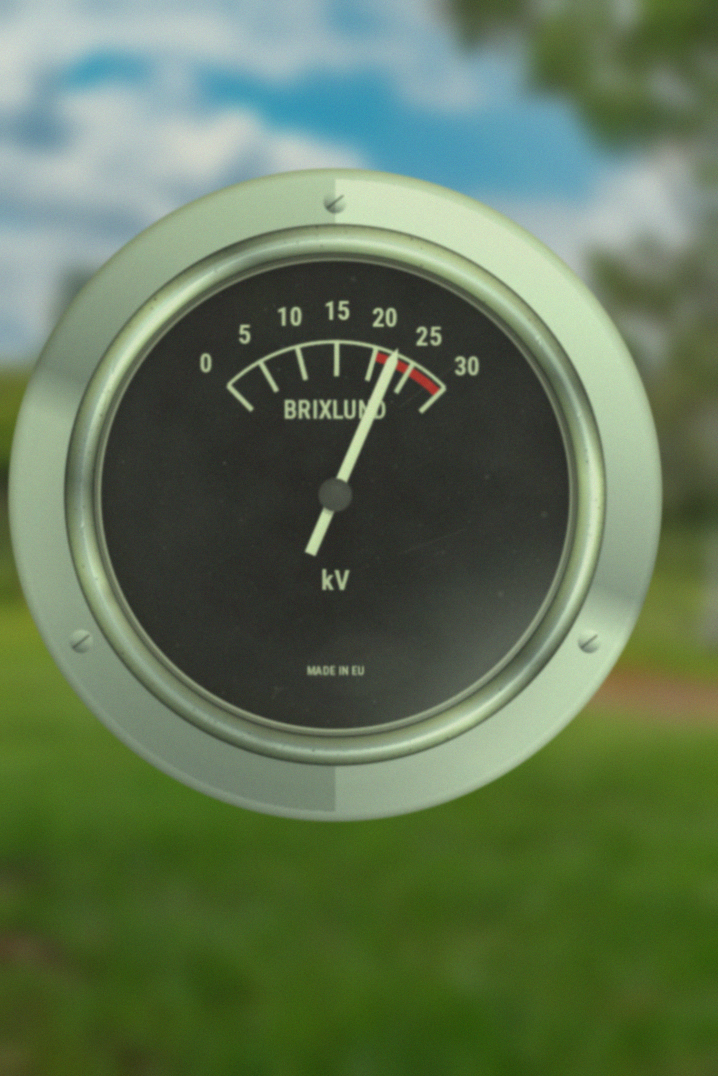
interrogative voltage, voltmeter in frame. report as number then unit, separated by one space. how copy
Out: 22.5 kV
